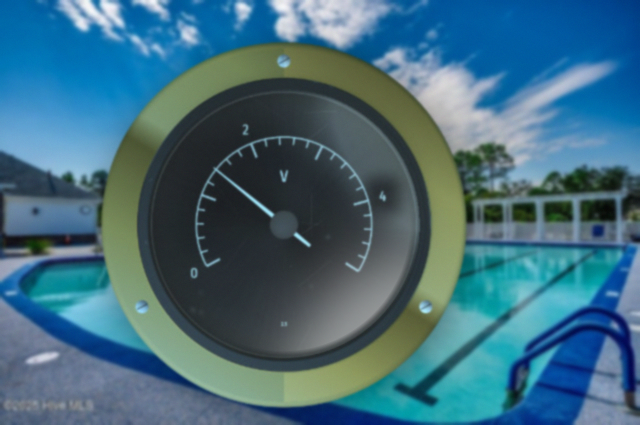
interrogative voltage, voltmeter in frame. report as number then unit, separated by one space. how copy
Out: 1.4 V
